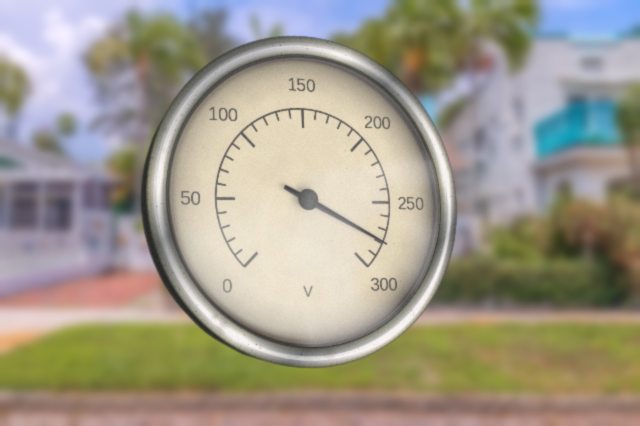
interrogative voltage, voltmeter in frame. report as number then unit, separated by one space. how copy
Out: 280 V
